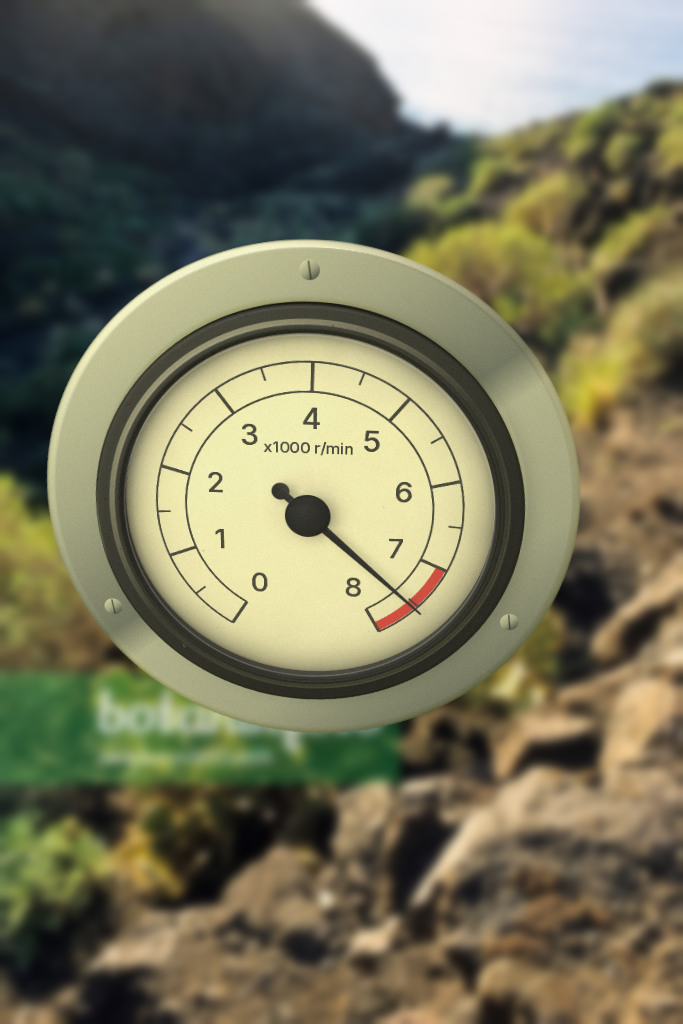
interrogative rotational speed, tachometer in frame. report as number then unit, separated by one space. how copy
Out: 7500 rpm
